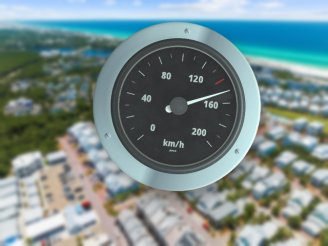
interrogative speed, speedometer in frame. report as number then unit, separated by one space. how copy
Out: 150 km/h
